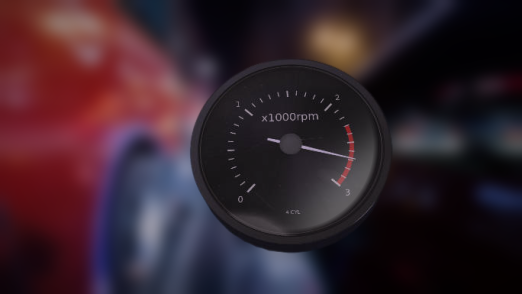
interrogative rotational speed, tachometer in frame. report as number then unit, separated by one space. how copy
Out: 2700 rpm
